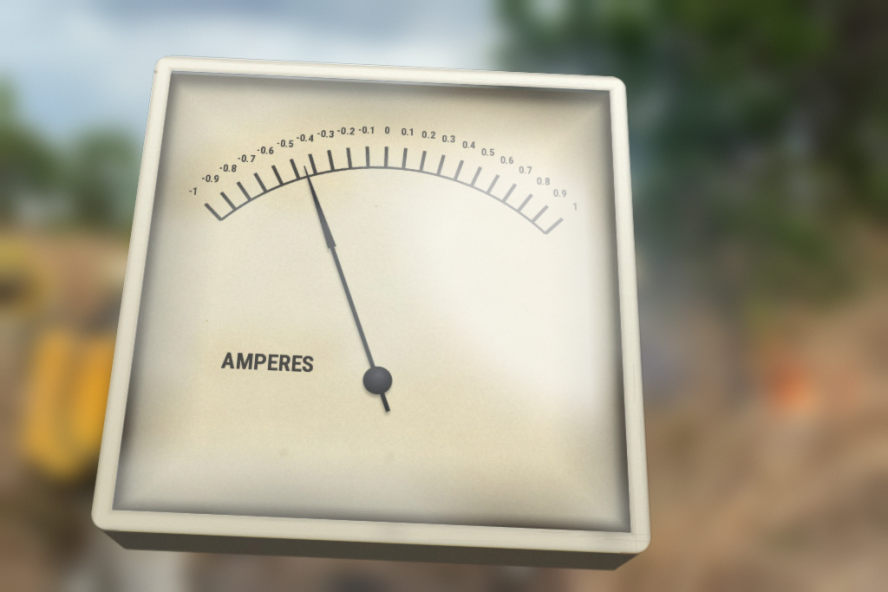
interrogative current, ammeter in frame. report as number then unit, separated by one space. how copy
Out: -0.45 A
